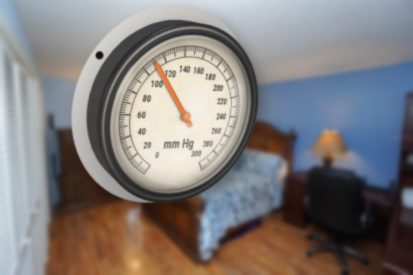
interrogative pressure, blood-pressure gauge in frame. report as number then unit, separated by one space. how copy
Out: 110 mmHg
